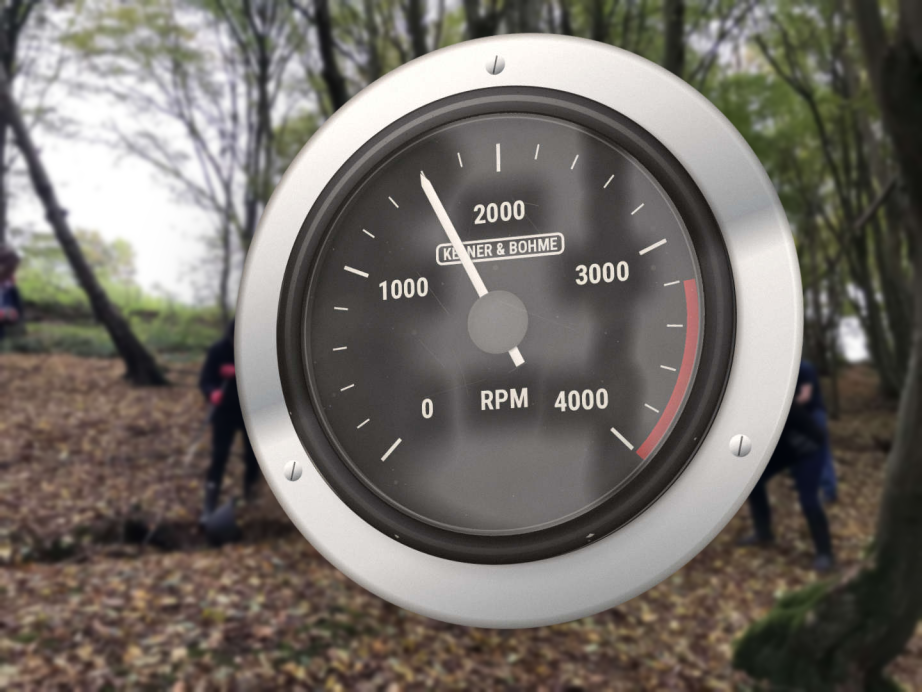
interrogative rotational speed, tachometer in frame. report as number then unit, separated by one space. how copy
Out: 1600 rpm
